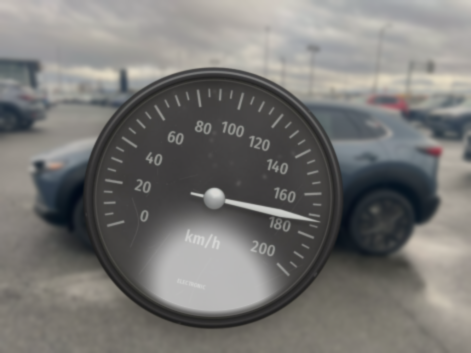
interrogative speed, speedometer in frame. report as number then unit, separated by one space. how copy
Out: 172.5 km/h
